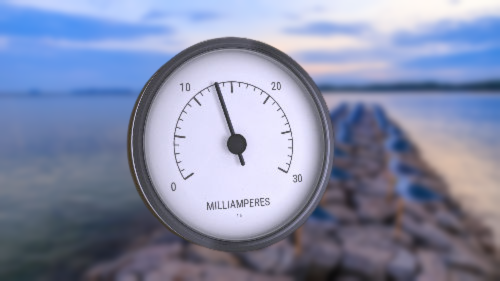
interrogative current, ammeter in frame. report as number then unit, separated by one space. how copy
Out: 13 mA
